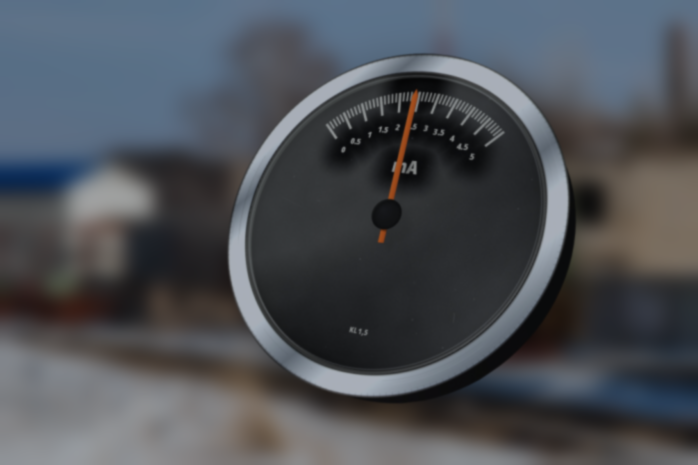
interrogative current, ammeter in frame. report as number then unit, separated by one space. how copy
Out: 2.5 mA
